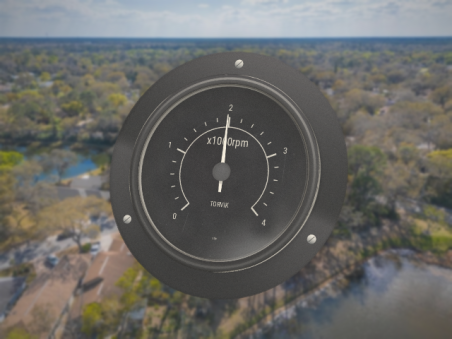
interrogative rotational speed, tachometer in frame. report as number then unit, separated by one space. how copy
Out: 2000 rpm
